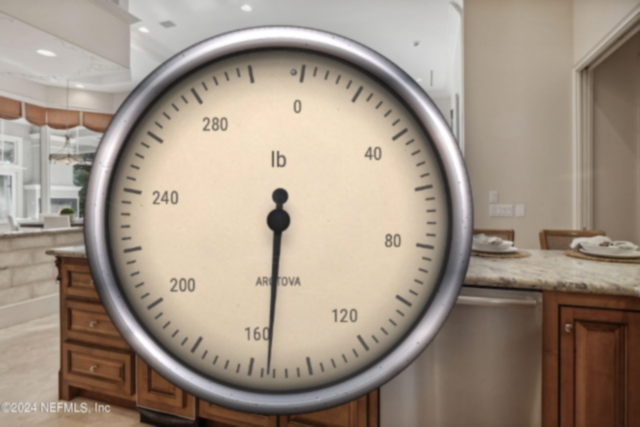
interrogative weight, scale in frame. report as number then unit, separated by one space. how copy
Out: 154 lb
